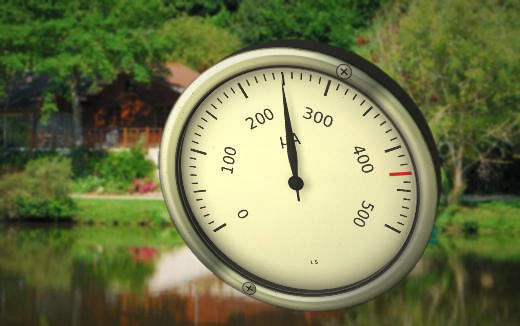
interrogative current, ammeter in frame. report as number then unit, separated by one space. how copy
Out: 250 µA
